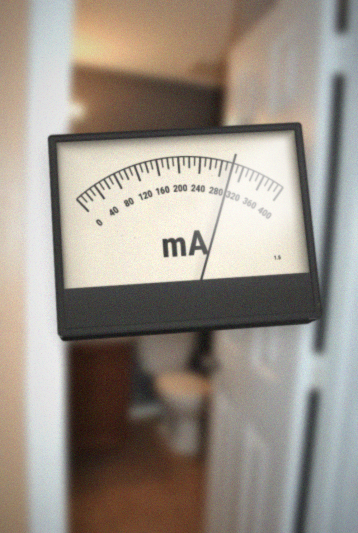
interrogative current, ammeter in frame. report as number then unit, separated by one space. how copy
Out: 300 mA
